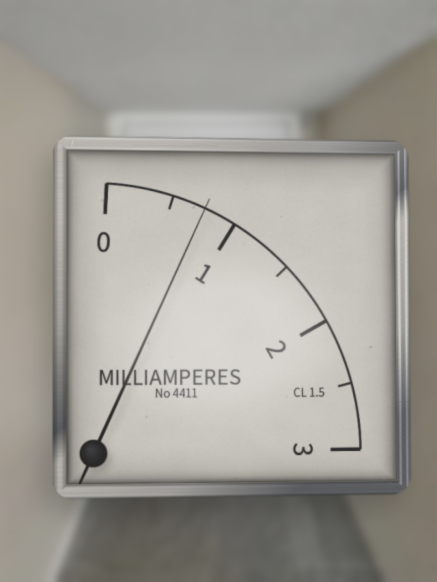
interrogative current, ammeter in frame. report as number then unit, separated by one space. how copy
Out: 0.75 mA
